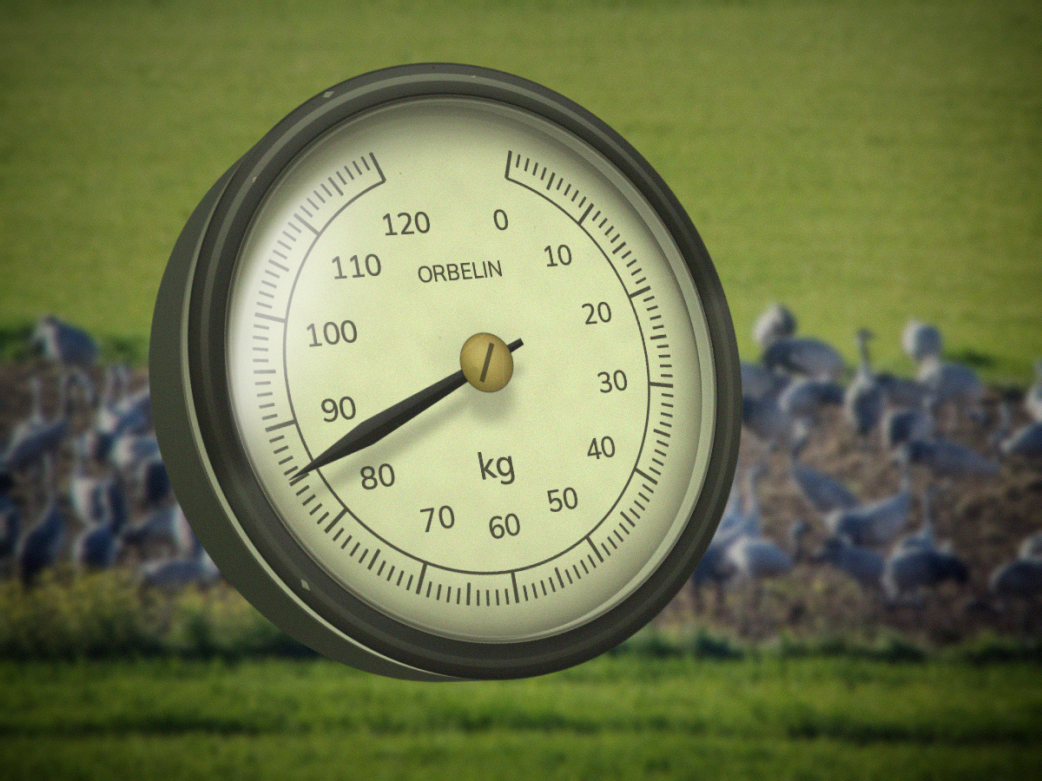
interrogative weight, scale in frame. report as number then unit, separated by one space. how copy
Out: 85.5 kg
